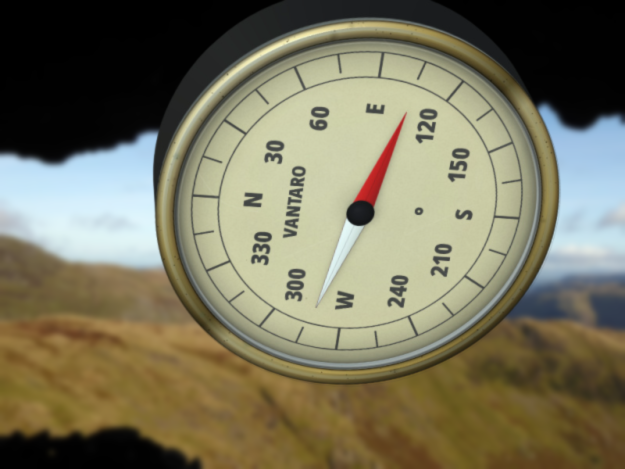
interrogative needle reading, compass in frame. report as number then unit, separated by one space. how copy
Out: 105 °
